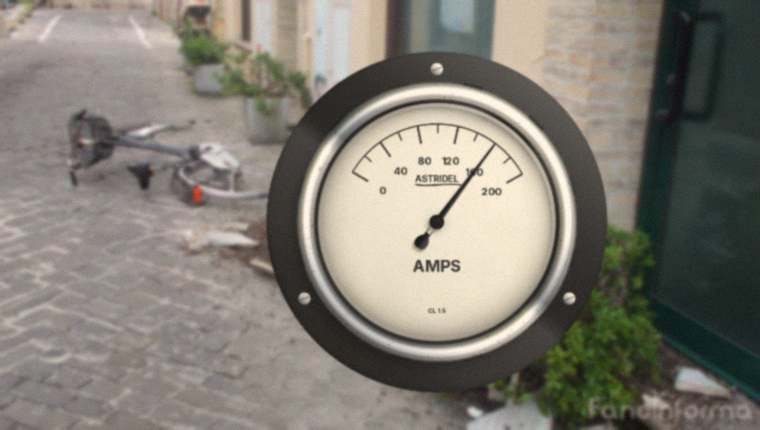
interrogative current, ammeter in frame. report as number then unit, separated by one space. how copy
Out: 160 A
